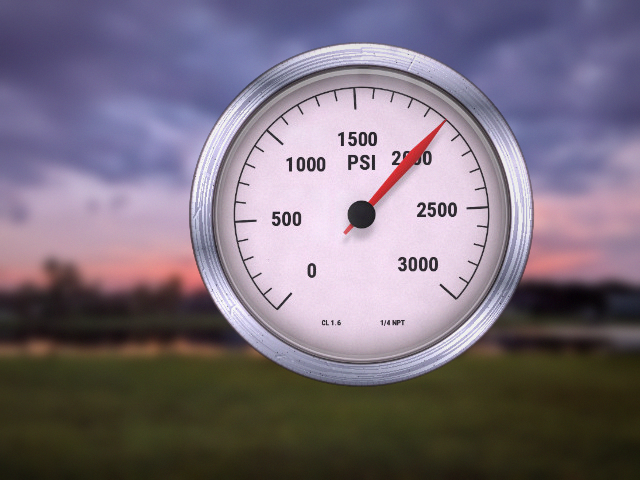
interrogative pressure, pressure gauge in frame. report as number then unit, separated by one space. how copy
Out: 2000 psi
